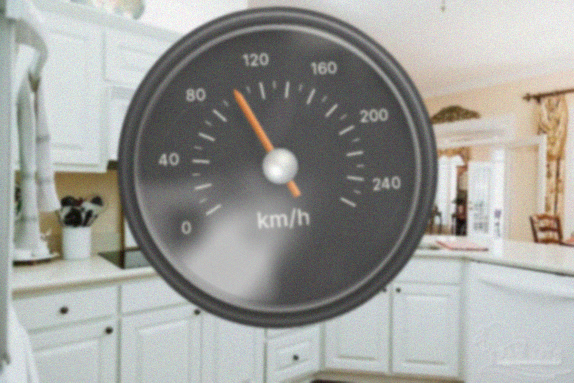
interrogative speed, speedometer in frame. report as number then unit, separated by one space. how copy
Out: 100 km/h
